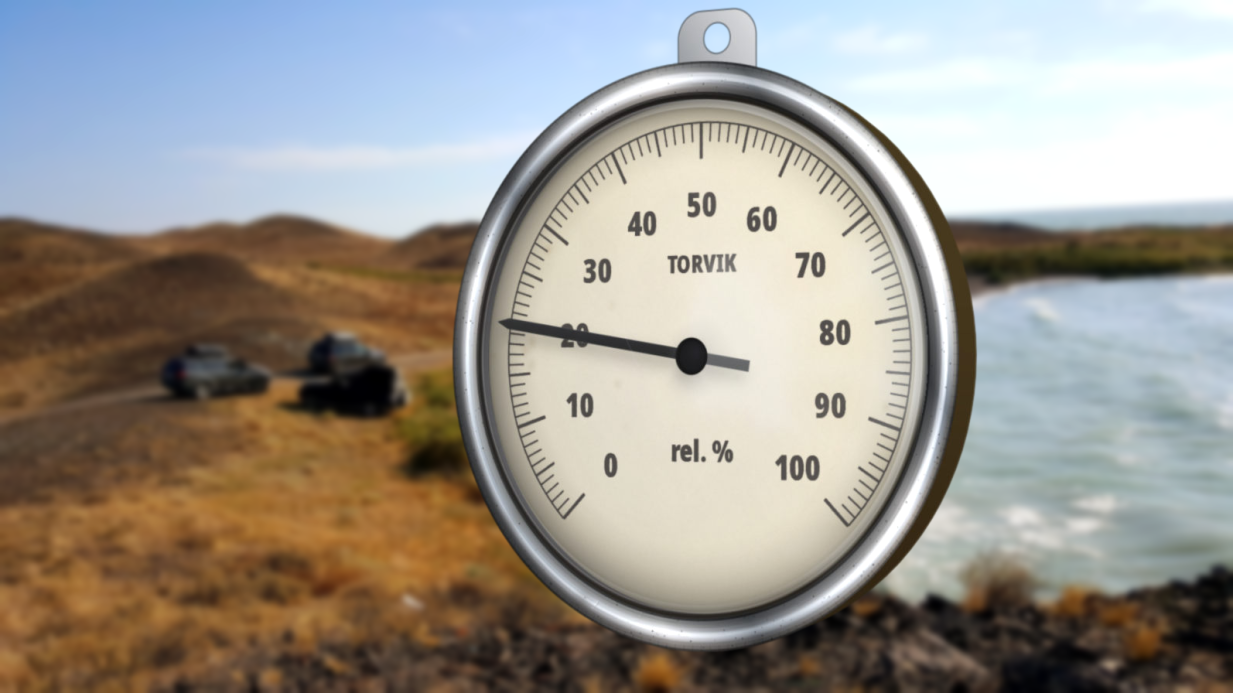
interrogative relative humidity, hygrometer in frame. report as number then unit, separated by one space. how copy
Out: 20 %
